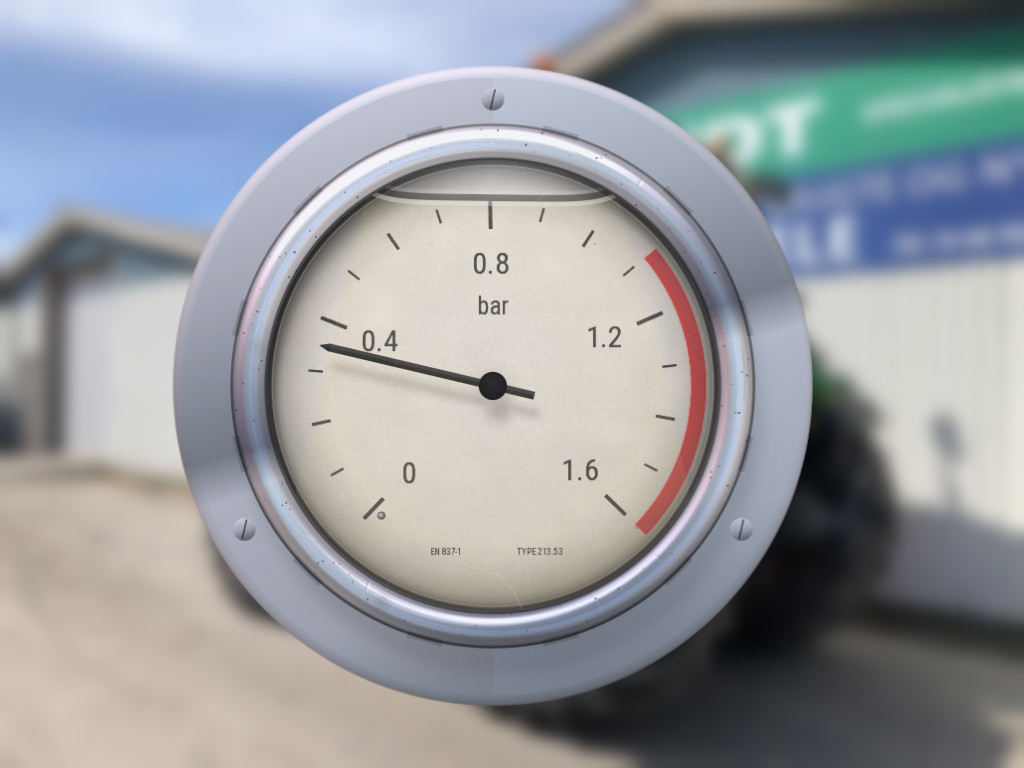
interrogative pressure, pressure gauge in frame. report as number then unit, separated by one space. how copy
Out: 0.35 bar
